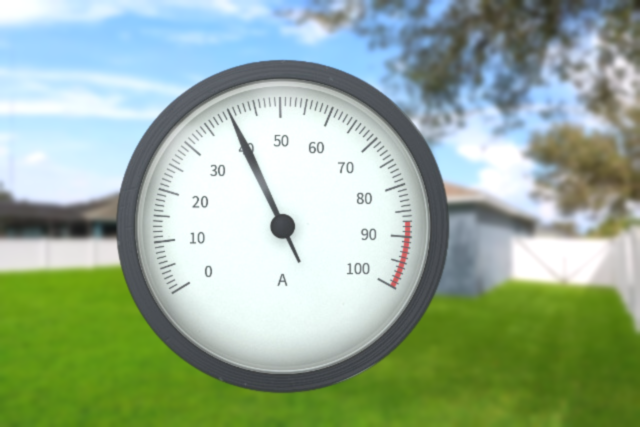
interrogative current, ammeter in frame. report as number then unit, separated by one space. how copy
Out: 40 A
